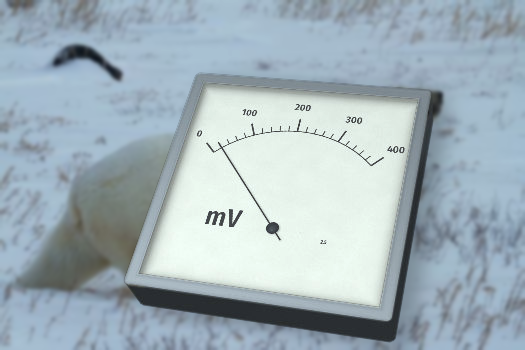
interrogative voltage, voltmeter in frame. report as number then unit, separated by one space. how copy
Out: 20 mV
